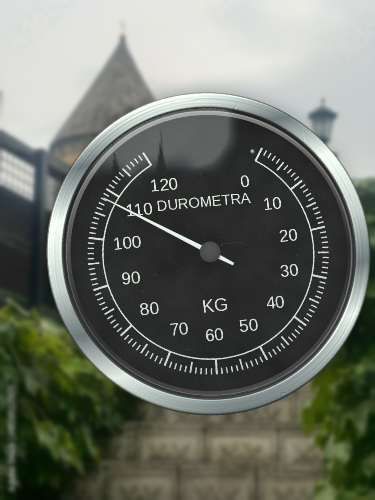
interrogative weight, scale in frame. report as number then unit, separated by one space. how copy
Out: 108 kg
